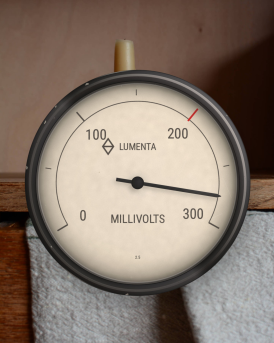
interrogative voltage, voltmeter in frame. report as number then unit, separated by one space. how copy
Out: 275 mV
